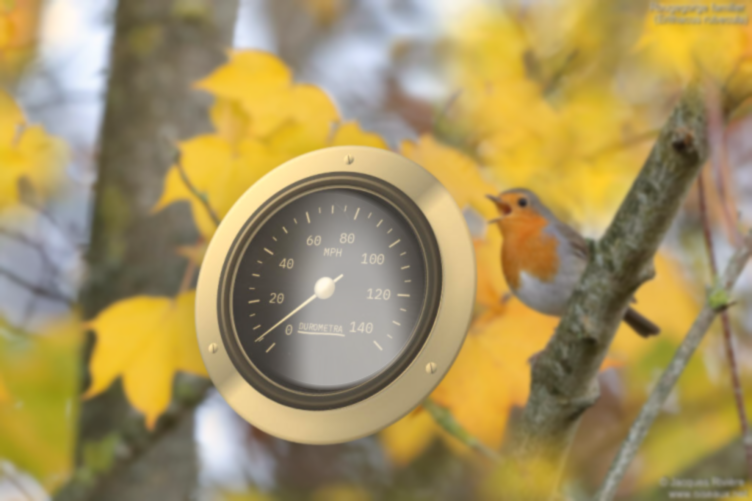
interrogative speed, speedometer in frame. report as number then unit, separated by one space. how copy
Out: 5 mph
